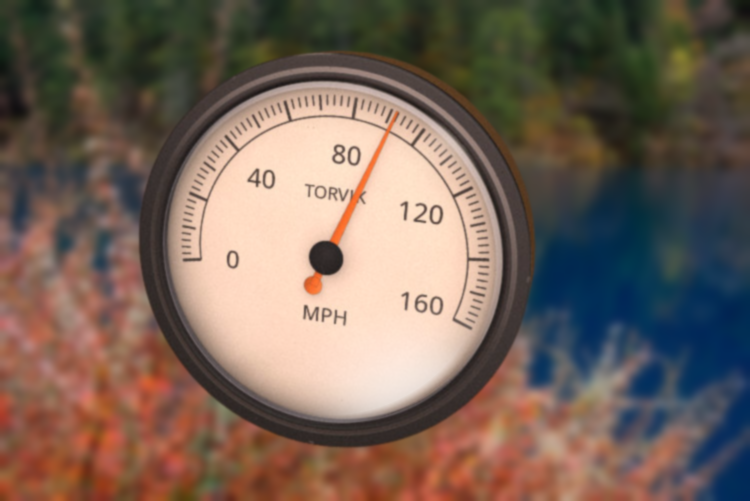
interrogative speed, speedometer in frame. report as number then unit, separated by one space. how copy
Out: 92 mph
